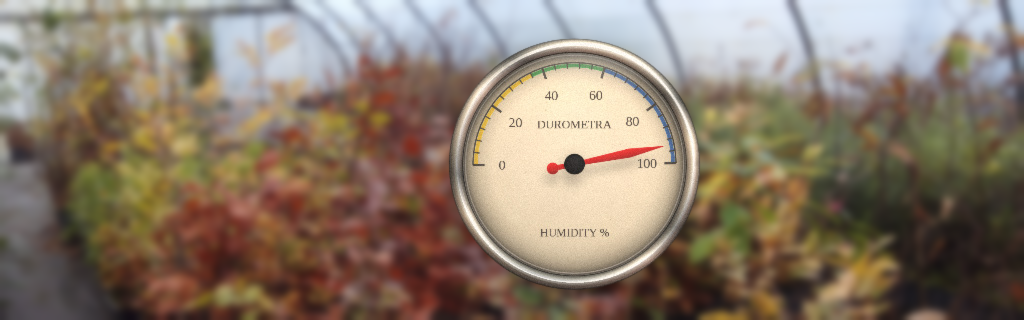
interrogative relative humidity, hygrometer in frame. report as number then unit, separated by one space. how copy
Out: 94 %
